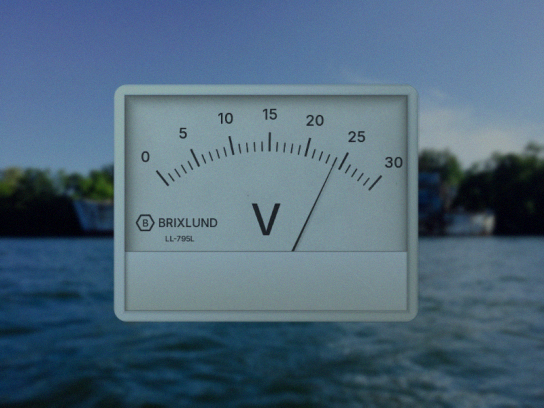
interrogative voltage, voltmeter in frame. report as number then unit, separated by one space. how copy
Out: 24 V
